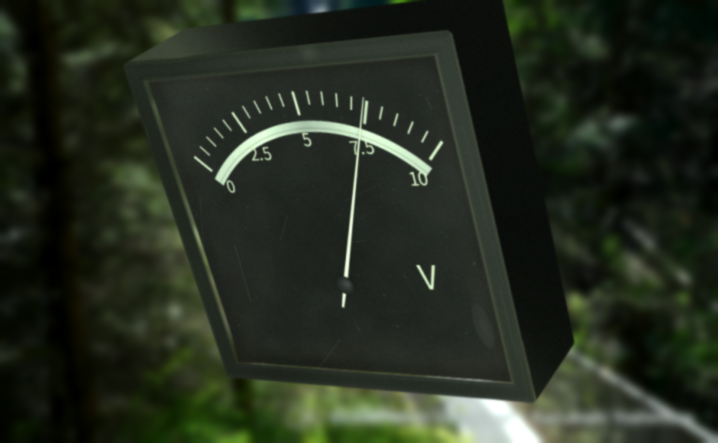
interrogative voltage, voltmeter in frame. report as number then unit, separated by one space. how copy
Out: 7.5 V
